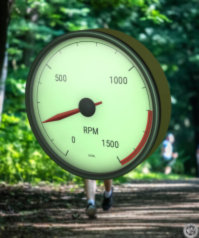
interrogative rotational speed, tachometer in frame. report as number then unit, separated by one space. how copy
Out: 200 rpm
